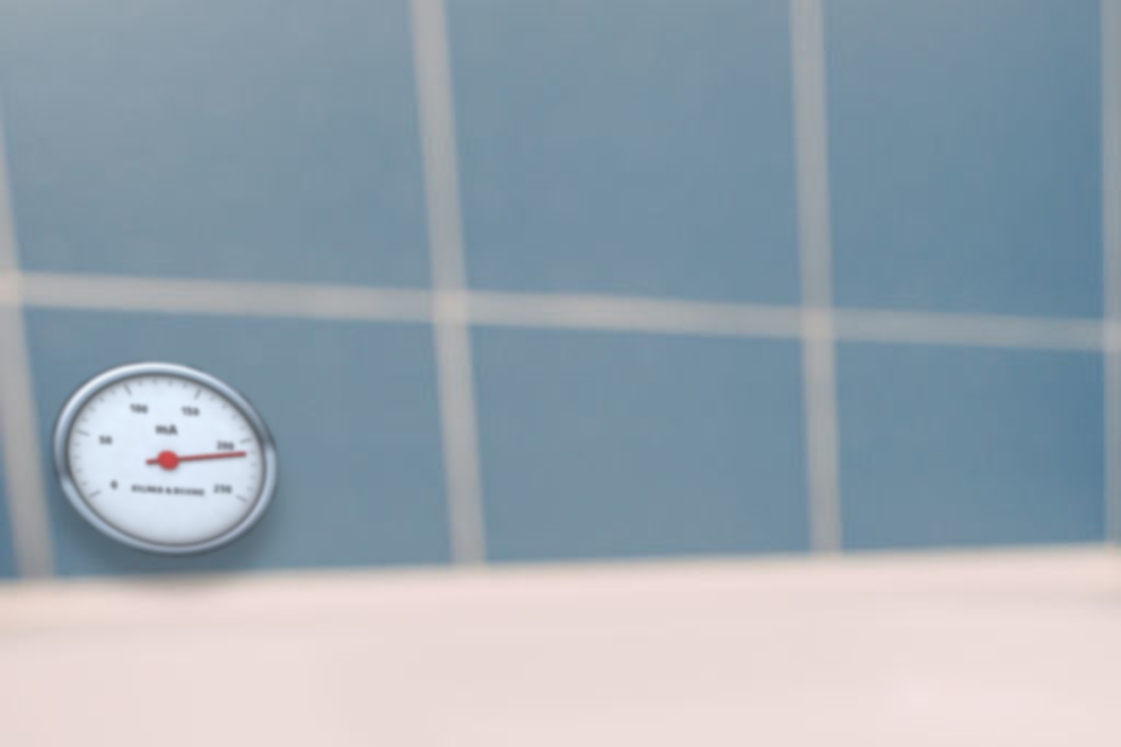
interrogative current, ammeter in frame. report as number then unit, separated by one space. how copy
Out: 210 mA
